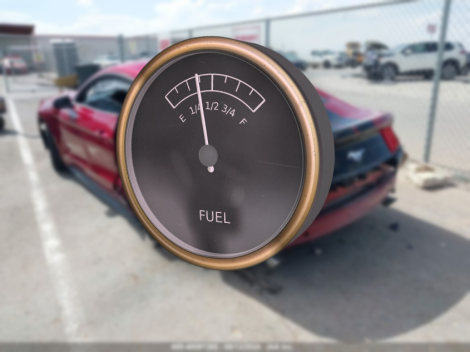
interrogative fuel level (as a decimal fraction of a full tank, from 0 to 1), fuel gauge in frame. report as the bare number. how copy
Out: 0.375
